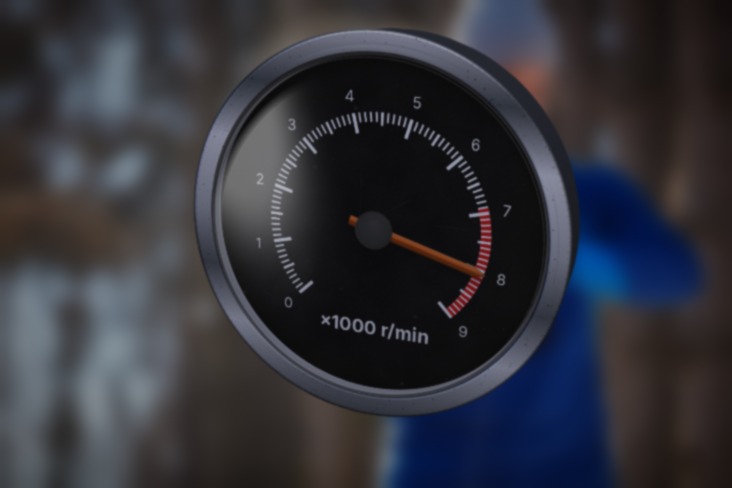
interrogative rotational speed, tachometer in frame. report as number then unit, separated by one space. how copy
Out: 8000 rpm
